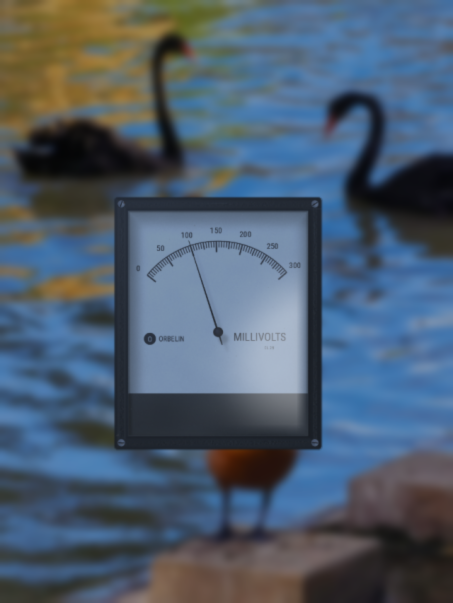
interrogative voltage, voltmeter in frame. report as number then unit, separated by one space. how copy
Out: 100 mV
